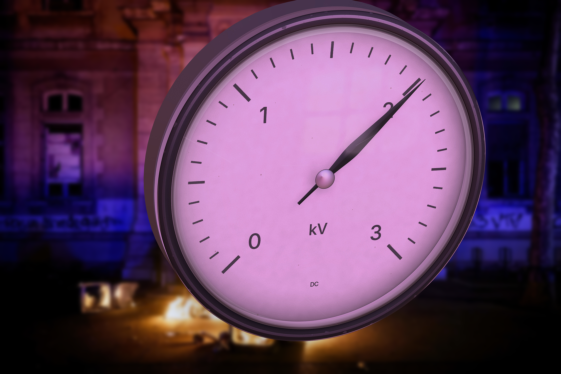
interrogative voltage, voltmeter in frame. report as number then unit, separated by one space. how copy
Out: 2 kV
